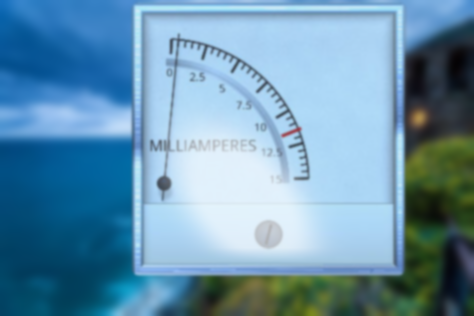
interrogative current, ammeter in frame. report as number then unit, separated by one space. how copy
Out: 0.5 mA
